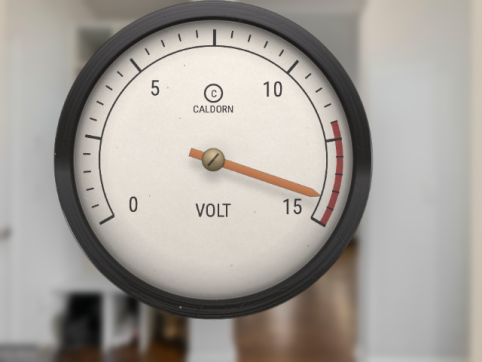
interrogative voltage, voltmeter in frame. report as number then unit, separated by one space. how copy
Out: 14.25 V
